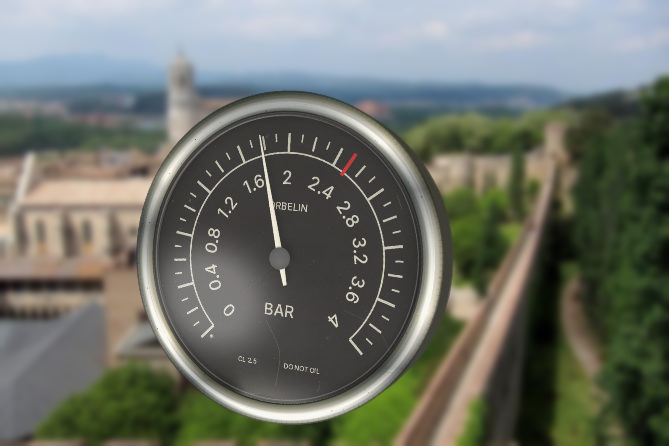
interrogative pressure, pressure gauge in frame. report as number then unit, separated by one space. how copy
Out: 1.8 bar
